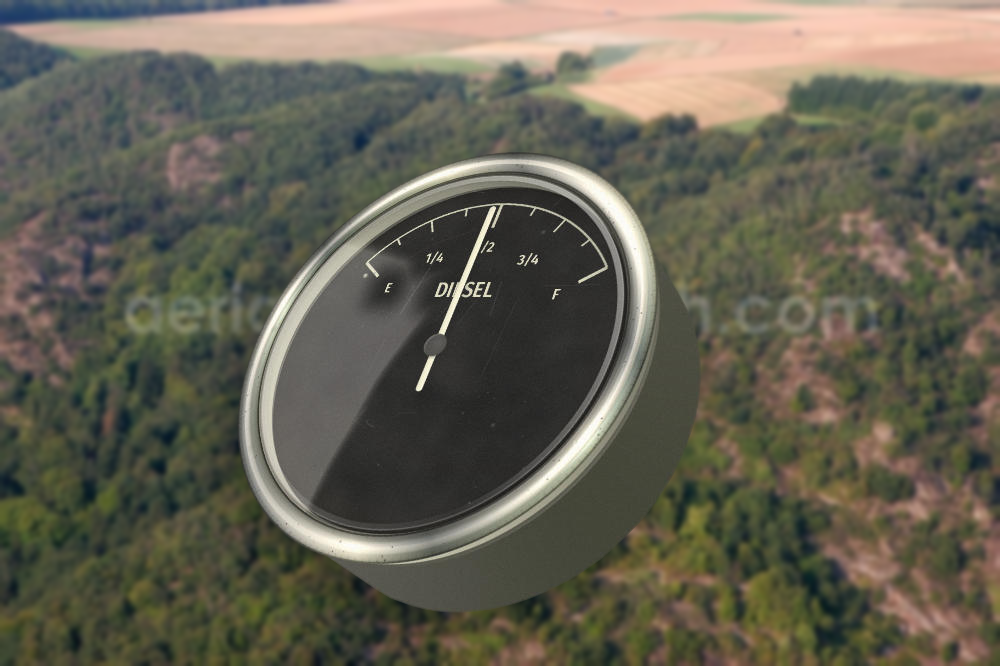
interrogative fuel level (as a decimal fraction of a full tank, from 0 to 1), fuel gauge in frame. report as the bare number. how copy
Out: 0.5
